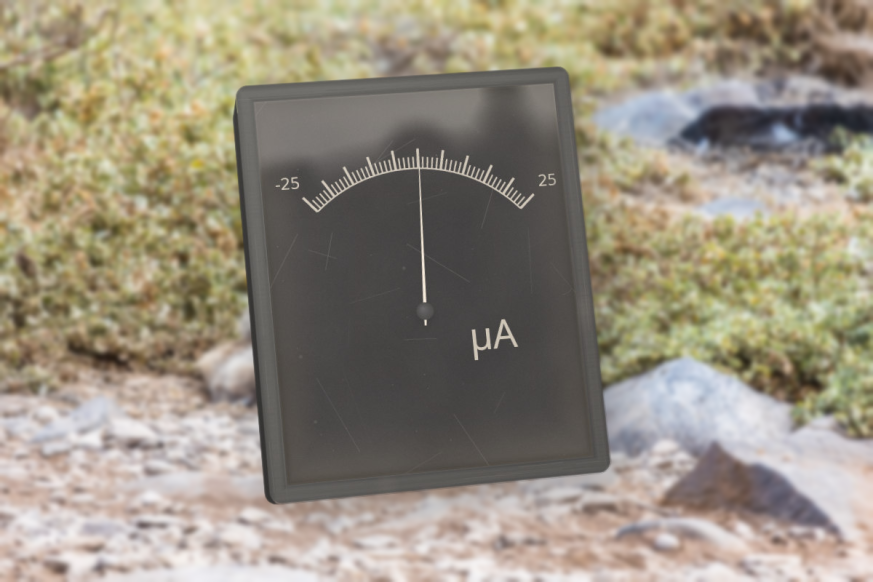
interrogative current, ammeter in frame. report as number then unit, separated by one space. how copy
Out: 0 µA
